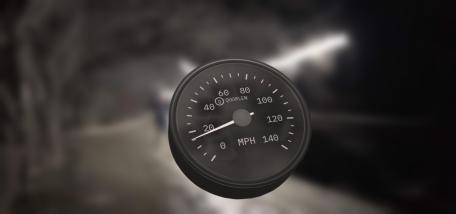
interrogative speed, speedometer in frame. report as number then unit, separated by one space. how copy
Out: 15 mph
